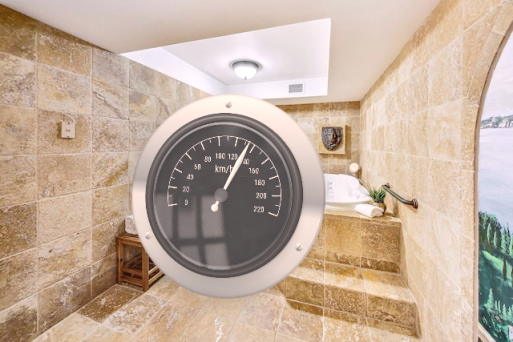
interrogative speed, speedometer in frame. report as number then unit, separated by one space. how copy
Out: 135 km/h
